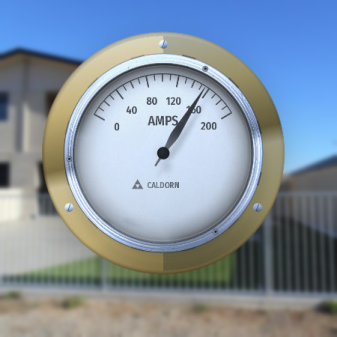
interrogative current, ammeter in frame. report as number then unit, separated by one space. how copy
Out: 155 A
